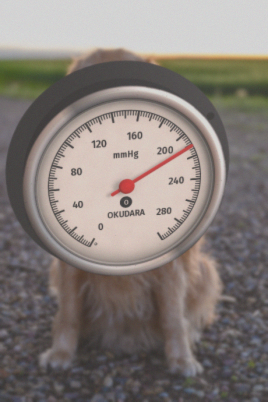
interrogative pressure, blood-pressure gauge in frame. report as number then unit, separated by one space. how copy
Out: 210 mmHg
